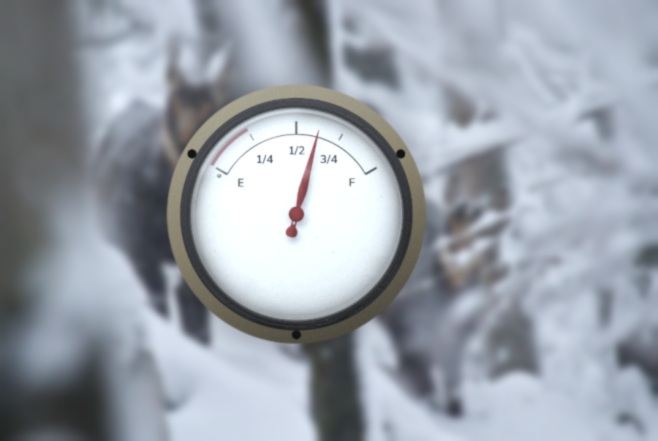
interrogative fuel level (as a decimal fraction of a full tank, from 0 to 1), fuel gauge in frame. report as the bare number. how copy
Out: 0.625
